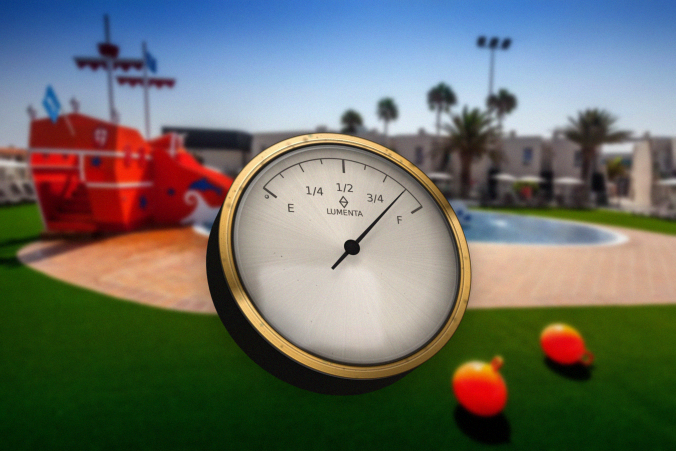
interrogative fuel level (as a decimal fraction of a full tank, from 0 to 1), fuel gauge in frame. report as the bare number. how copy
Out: 0.875
